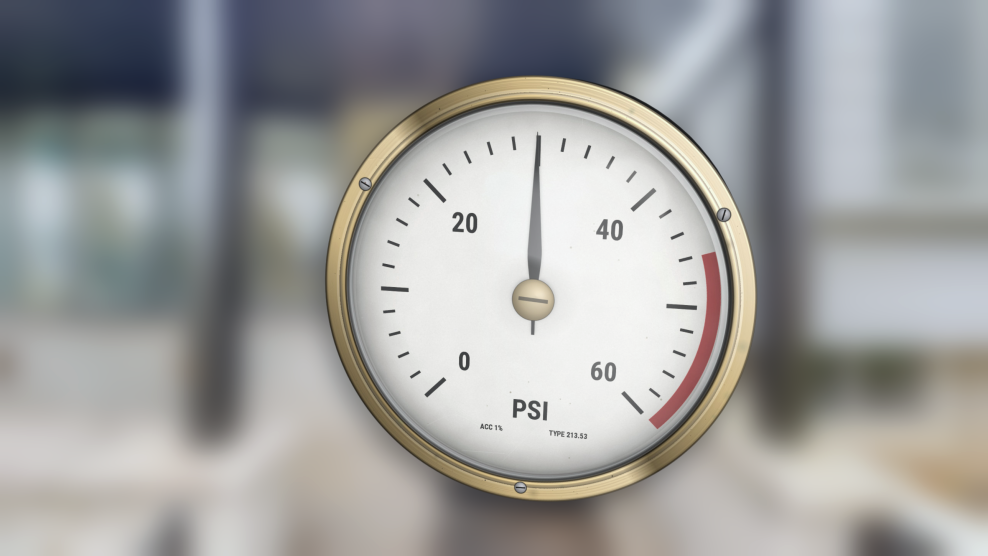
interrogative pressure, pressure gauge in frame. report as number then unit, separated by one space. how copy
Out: 30 psi
